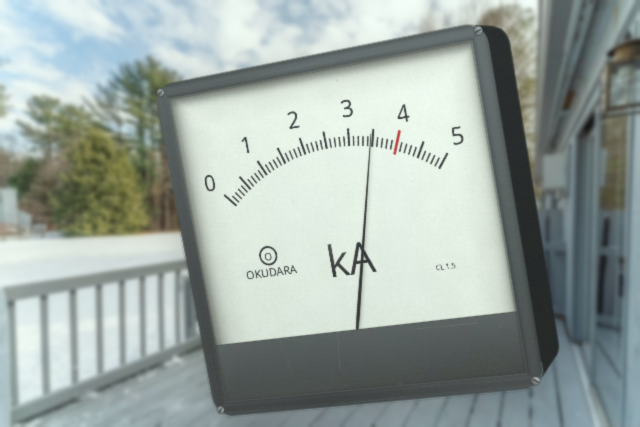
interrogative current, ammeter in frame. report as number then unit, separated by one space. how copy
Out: 3.5 kA
